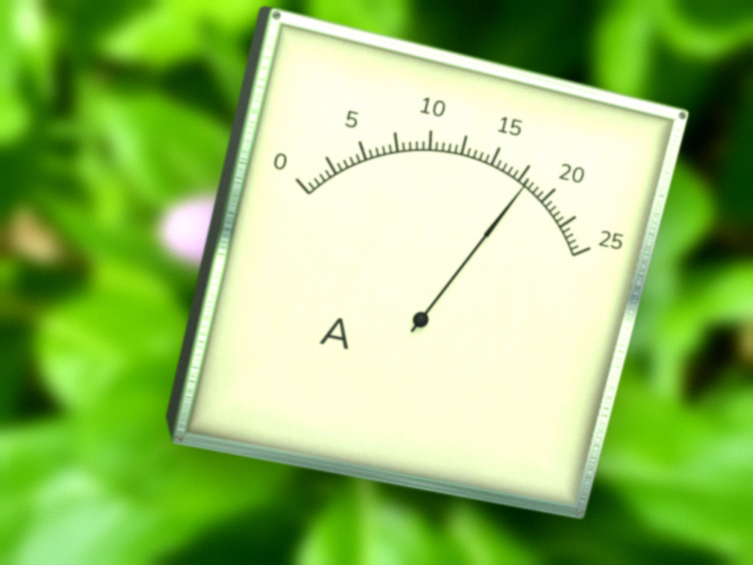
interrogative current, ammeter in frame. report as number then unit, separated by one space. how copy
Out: 18 A
